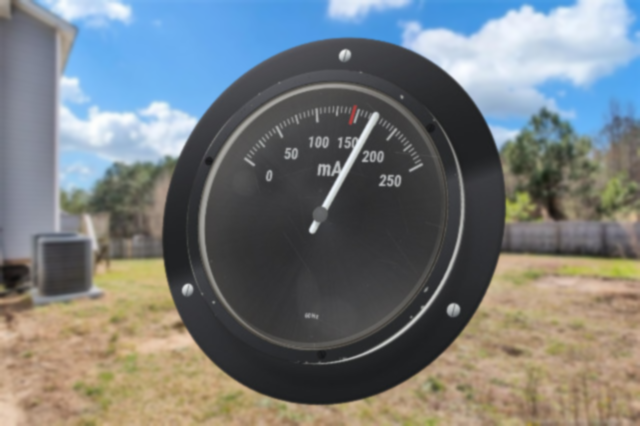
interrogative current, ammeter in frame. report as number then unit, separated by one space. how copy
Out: 175 mA
